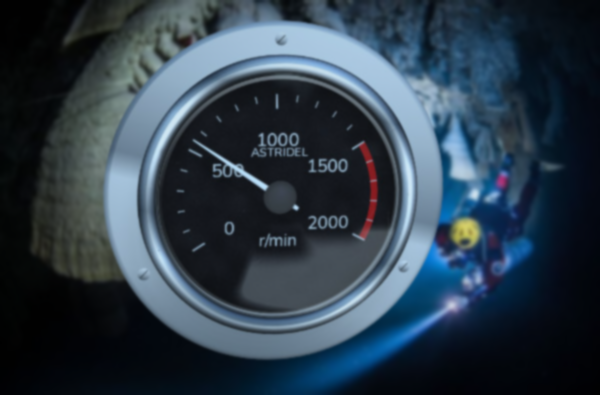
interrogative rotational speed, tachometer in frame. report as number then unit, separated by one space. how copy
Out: 550 rpm
